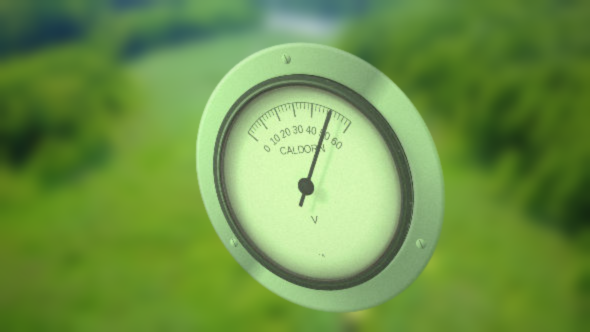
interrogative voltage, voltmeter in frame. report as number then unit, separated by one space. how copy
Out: 50 V
